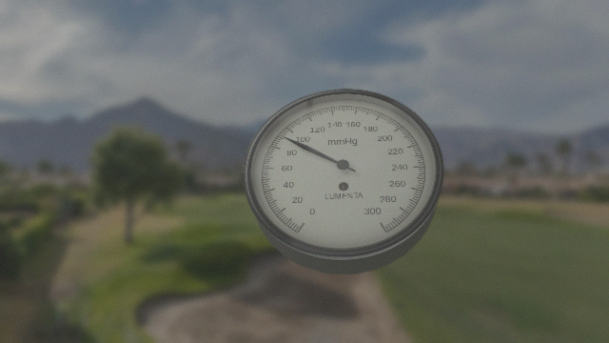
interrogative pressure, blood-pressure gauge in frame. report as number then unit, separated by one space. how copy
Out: 90 mmHg
